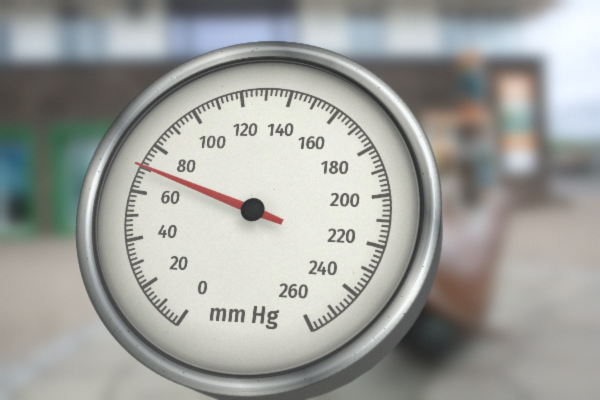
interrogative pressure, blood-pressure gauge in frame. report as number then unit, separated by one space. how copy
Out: 70 mmHg
